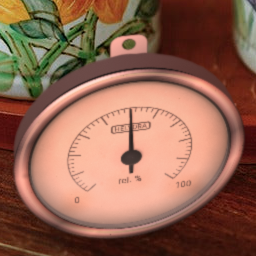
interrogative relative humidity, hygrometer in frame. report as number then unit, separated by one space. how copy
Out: 50 %
